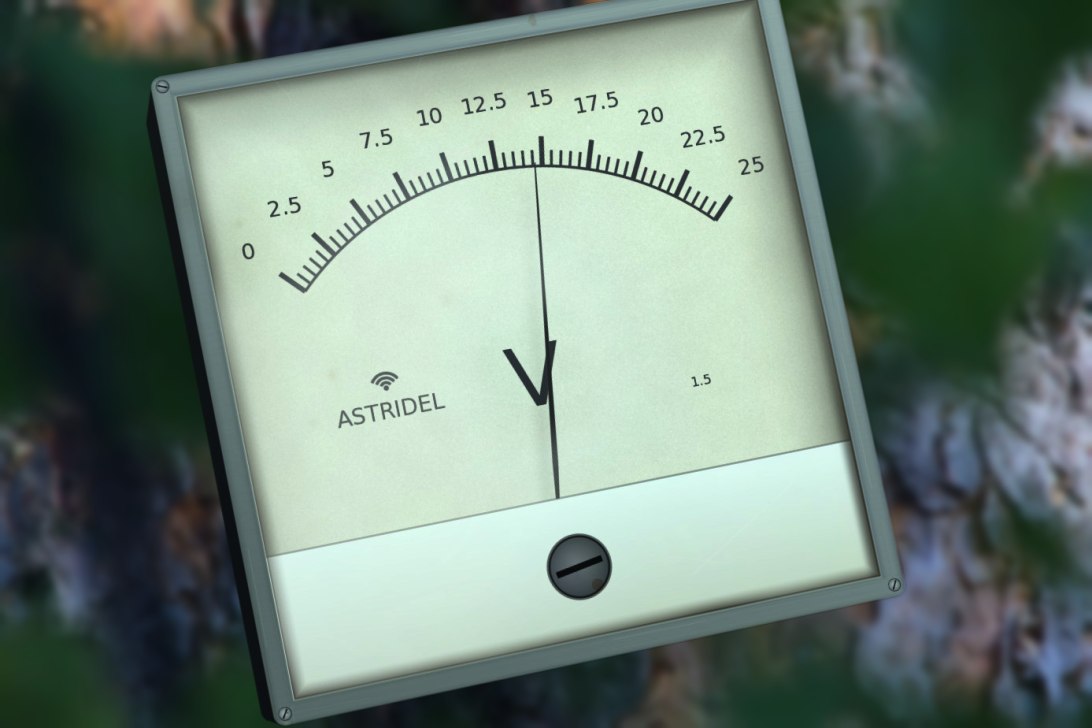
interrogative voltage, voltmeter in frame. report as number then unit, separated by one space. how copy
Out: 14.5 V
